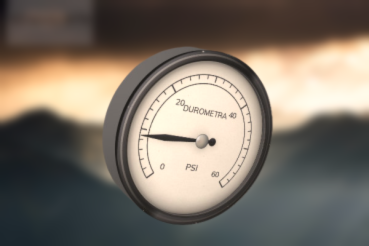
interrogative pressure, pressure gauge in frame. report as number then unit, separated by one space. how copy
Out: 9 psi
